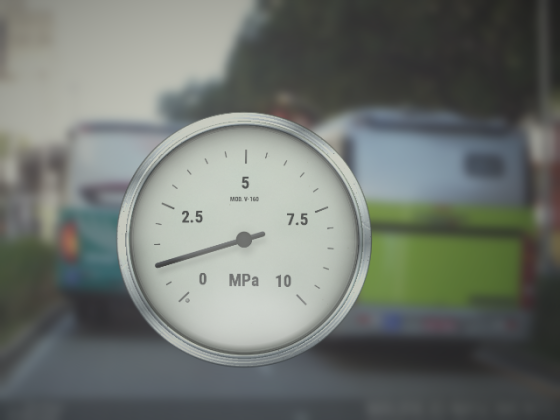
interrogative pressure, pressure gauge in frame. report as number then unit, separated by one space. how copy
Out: 1 MPa
